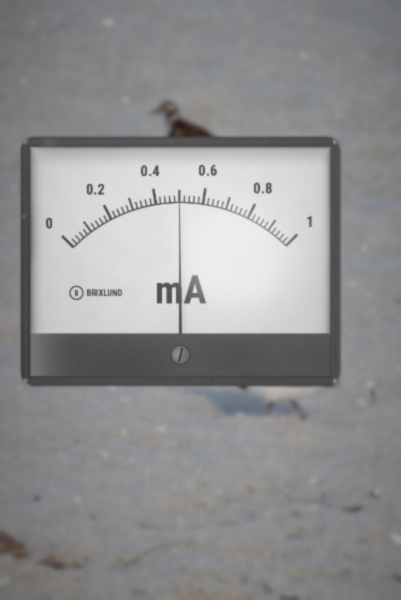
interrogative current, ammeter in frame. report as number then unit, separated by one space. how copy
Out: 0.5 mA
